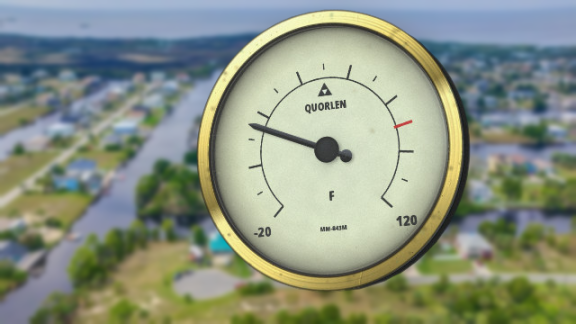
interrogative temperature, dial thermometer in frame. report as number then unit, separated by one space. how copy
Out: 15 °F
